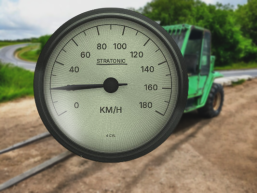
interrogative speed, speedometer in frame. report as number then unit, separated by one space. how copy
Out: 20 km/h
